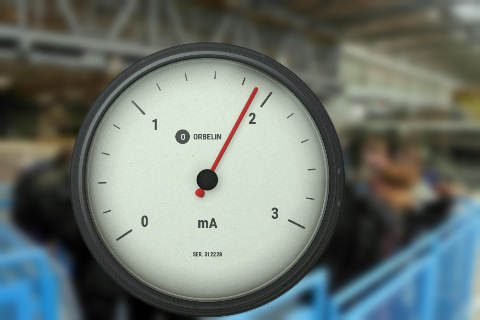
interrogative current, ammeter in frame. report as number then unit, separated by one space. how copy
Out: 1.9 mA
